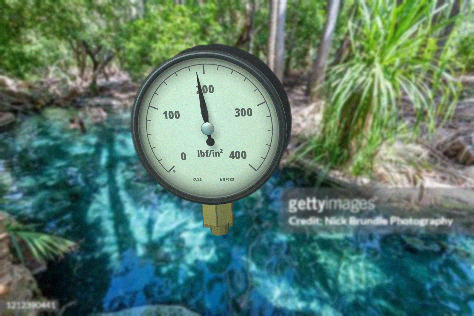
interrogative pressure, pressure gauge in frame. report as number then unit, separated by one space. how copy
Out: 190 psi
